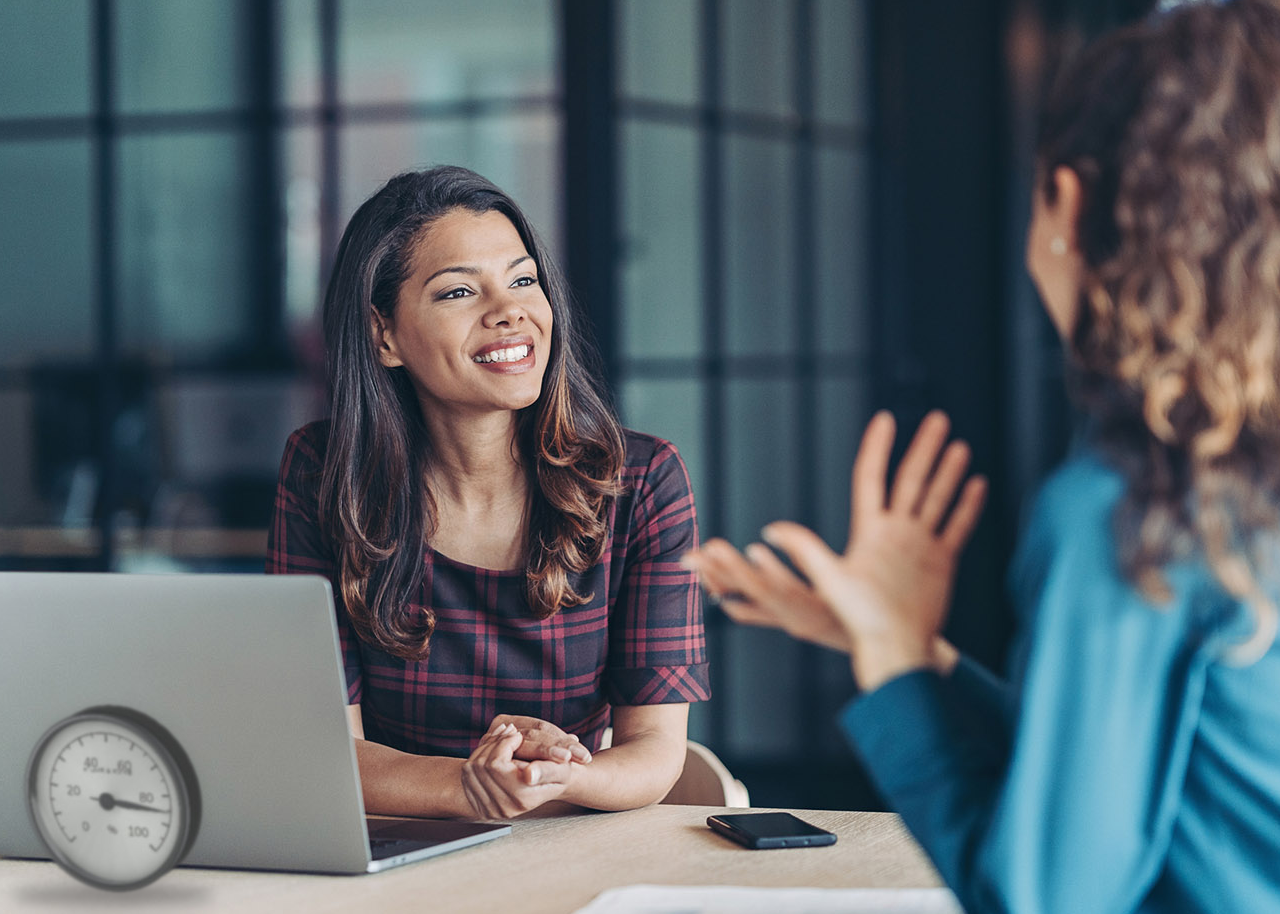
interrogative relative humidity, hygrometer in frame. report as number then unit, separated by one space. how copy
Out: 85 %
